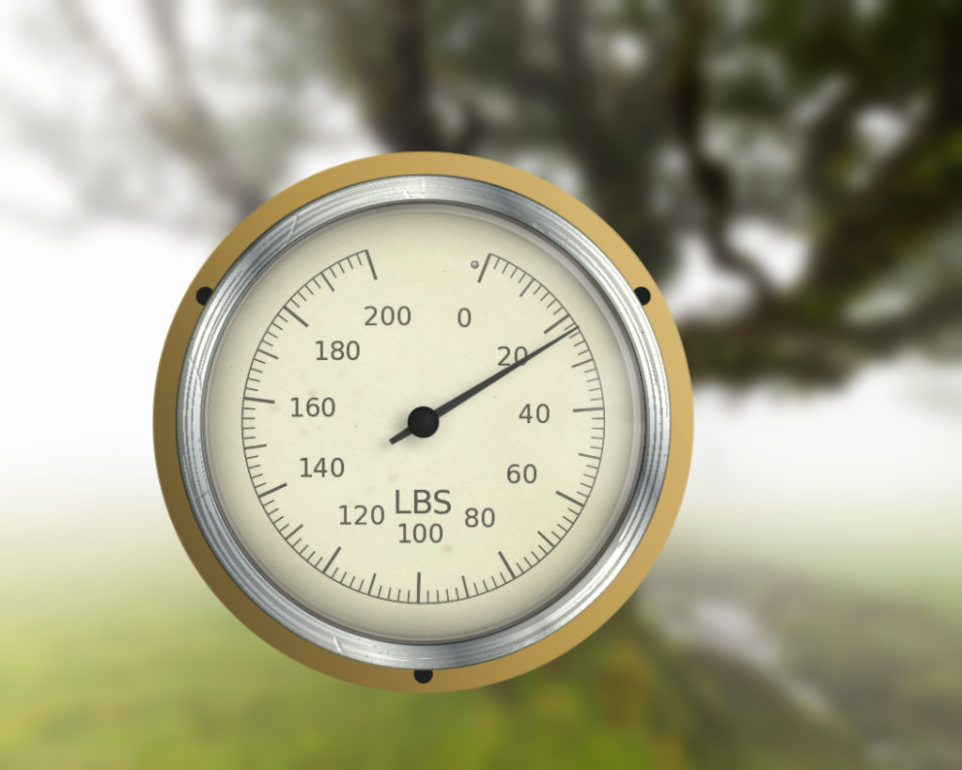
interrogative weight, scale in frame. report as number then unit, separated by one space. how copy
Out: 23 lb
